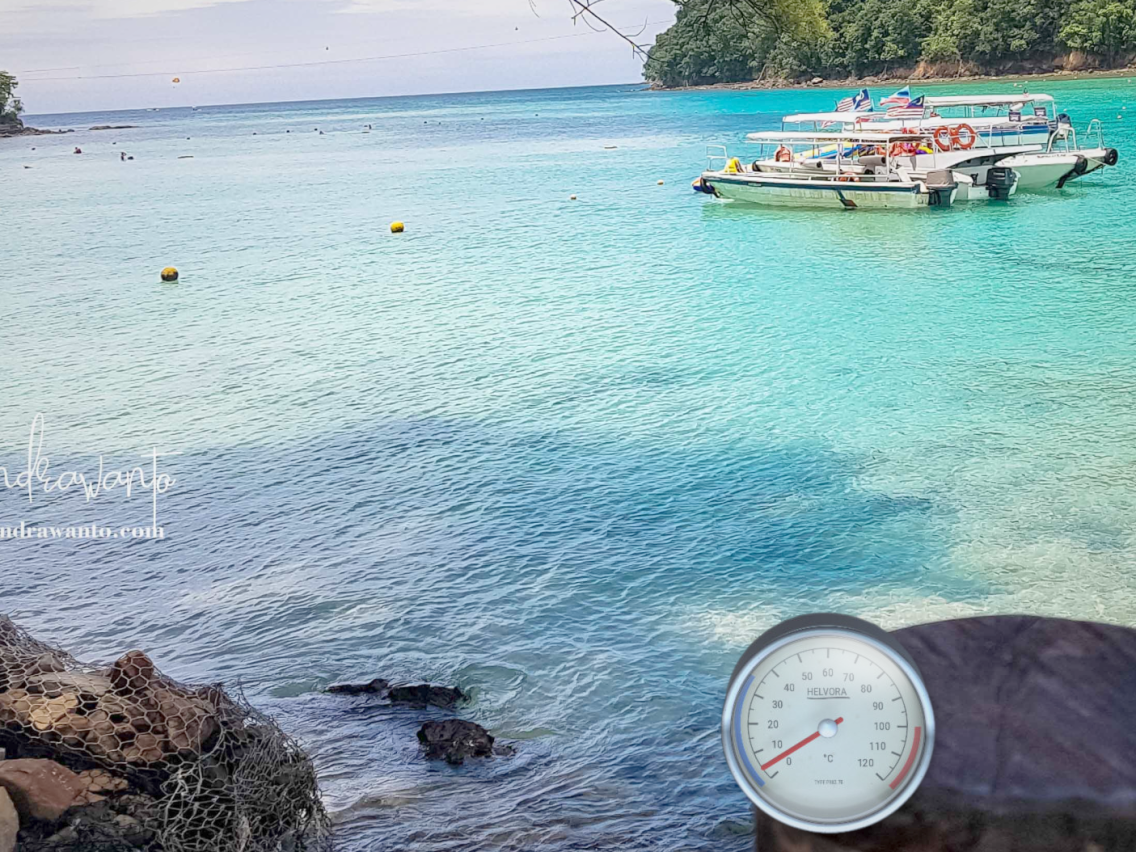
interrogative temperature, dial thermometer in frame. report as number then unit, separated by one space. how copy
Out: 5 °C
